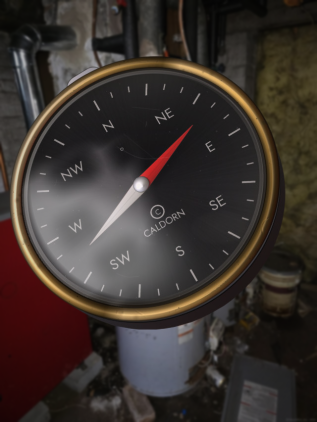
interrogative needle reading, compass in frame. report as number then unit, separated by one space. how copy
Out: 70 °
